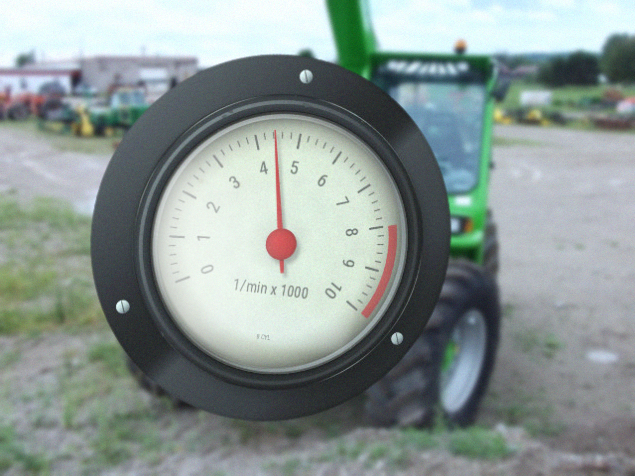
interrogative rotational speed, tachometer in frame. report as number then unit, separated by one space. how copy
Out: 4400 rpm
